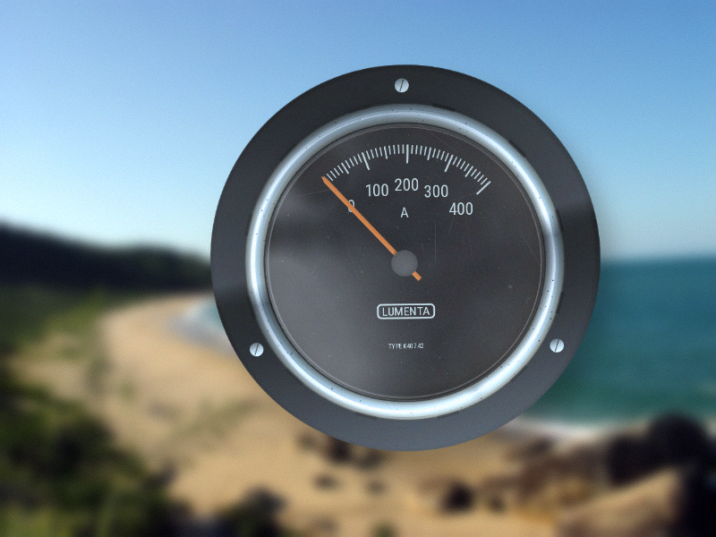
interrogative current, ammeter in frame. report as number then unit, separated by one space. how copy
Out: 0 A
